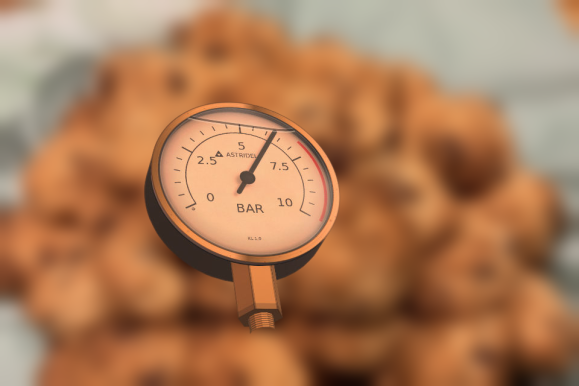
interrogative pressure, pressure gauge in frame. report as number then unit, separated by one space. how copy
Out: 6.25 bar
